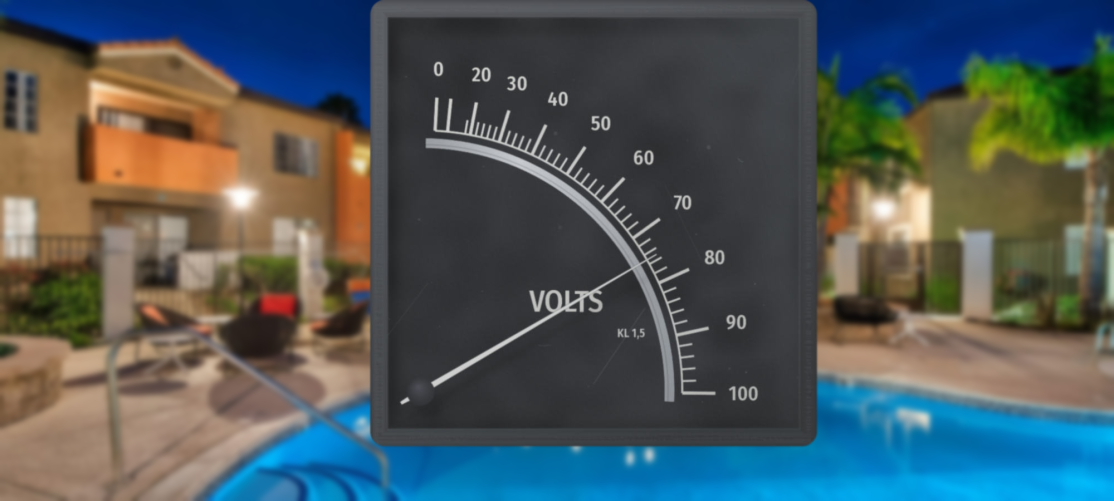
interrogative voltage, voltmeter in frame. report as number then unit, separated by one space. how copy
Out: 75 V
